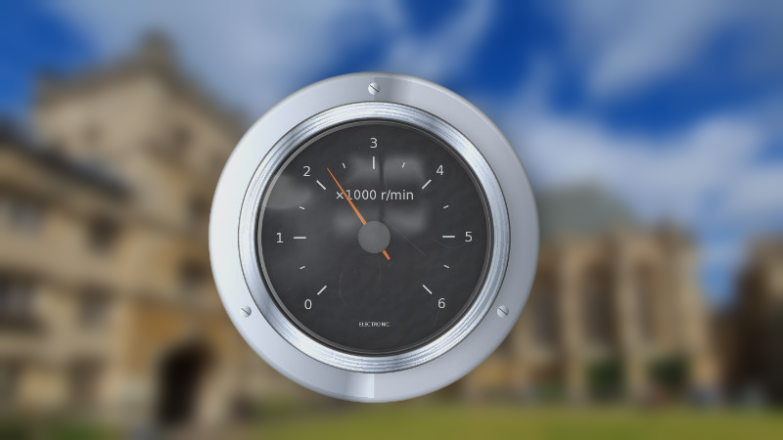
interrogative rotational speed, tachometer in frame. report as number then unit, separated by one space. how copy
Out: 2250 rpm
